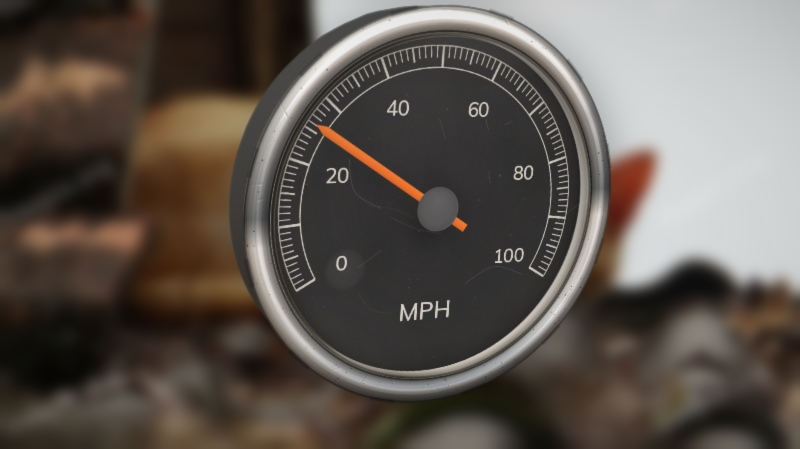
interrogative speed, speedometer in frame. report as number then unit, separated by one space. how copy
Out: 26 mph
